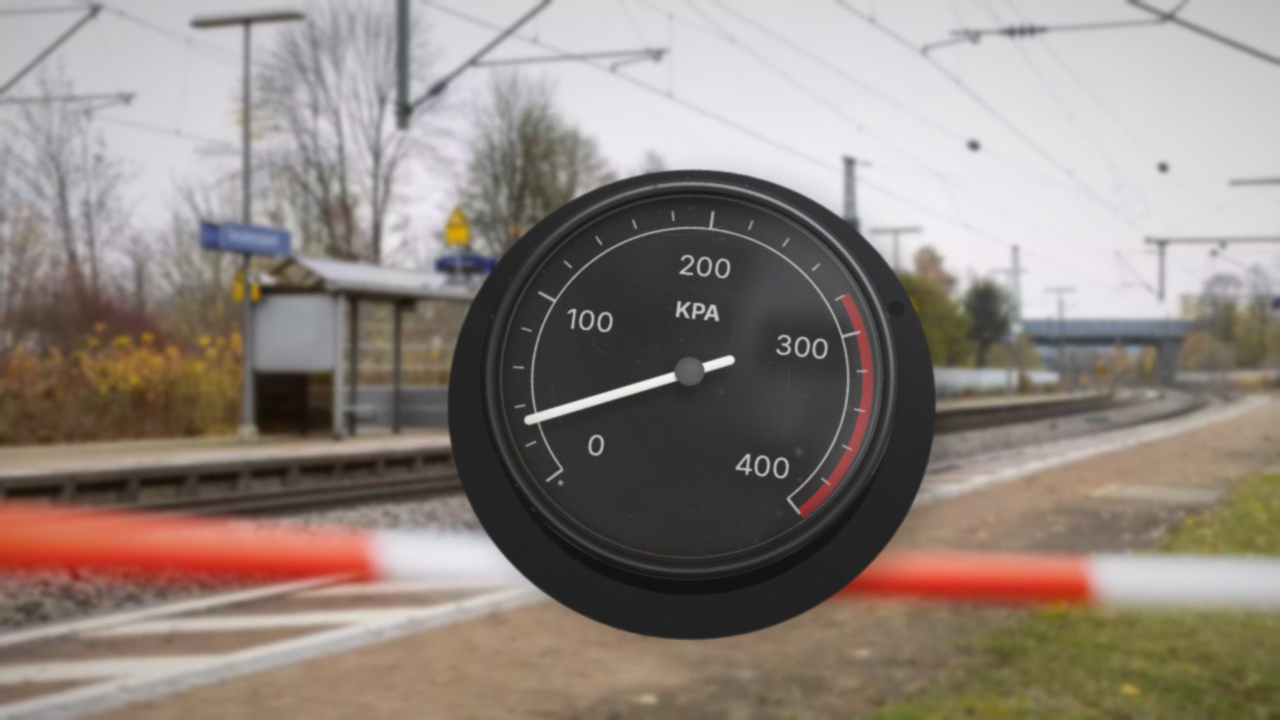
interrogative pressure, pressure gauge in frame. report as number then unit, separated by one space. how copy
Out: 30 kPa
